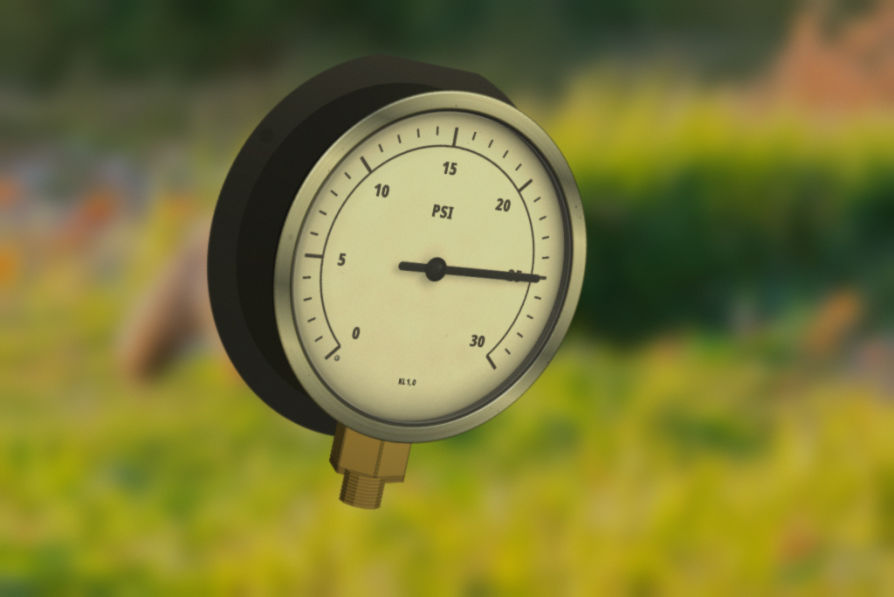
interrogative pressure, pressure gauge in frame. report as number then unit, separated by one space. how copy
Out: 25 psi
